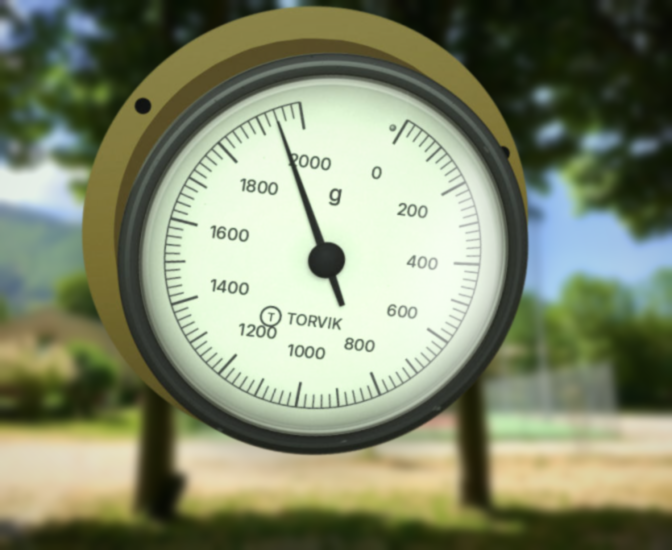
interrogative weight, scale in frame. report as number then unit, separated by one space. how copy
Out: 1940 g
